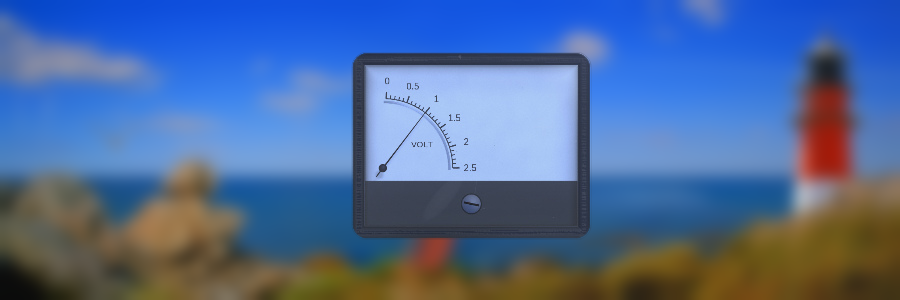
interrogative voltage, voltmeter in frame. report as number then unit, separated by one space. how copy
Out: 1 V
